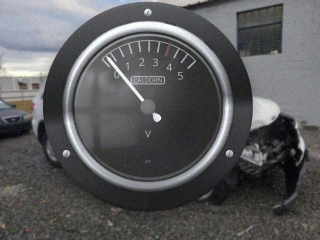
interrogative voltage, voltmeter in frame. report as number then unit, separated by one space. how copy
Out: 0.25 V
